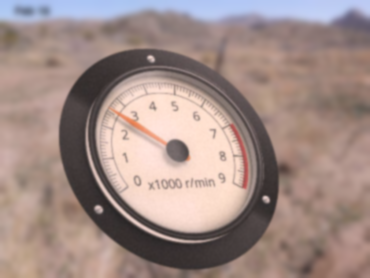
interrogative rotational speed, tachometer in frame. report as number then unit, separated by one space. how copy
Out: 2500 rpm
